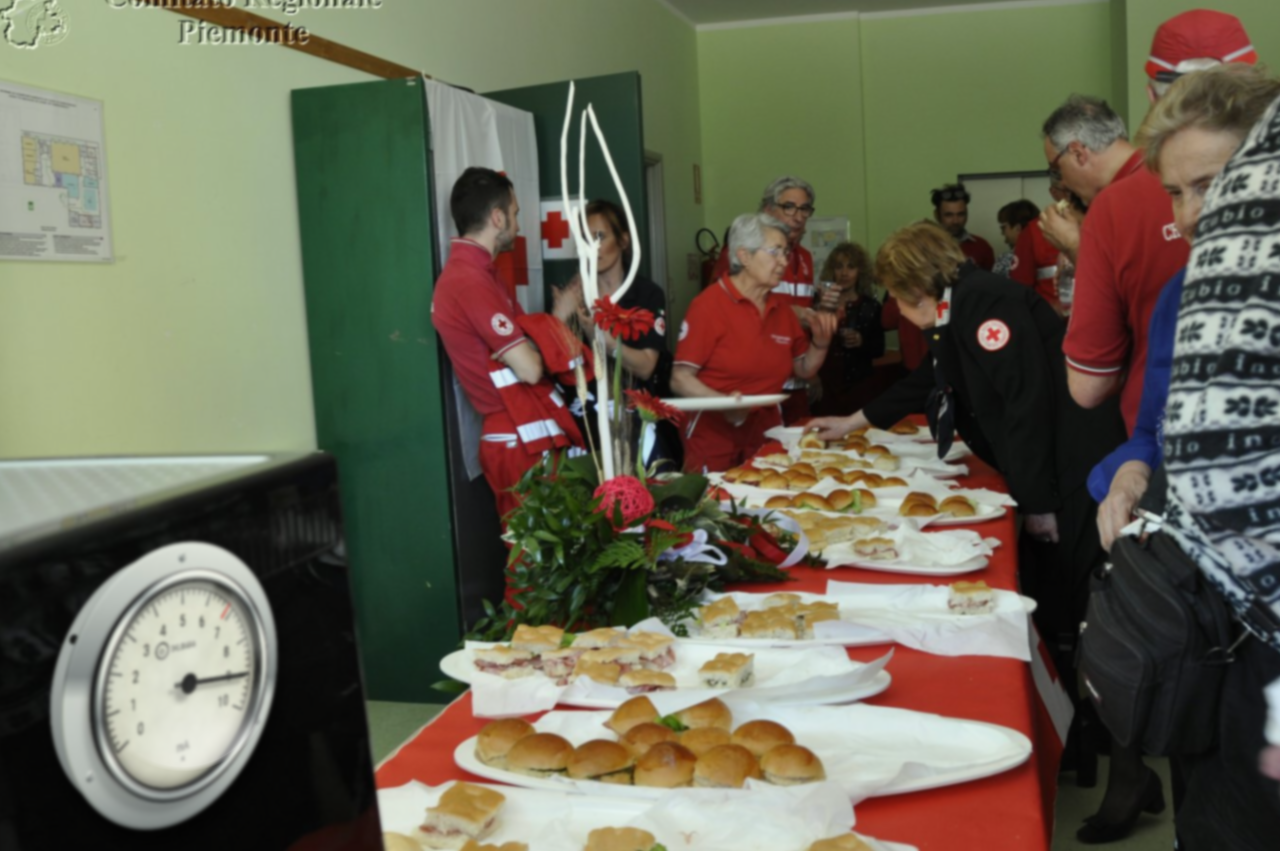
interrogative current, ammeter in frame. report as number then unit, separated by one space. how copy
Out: 9 mA
